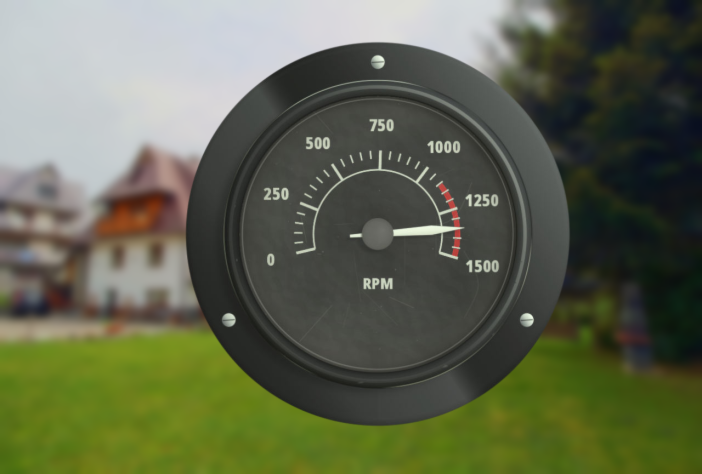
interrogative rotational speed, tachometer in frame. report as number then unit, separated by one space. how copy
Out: 1350 rpm
